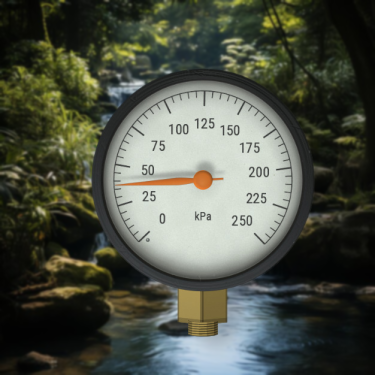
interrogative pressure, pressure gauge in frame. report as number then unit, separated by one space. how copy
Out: 37.5 kPa
